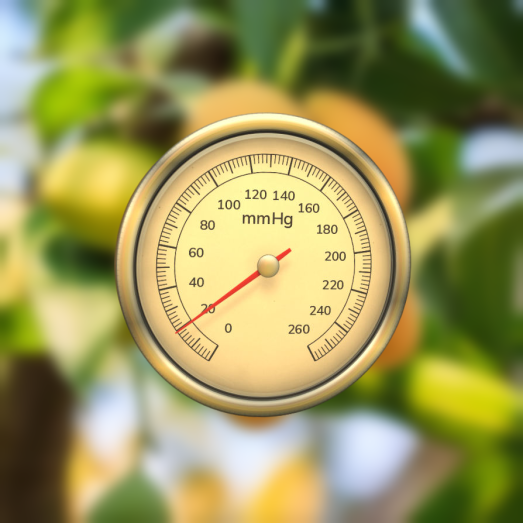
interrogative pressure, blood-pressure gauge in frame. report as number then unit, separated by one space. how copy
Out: 20 mmHg
